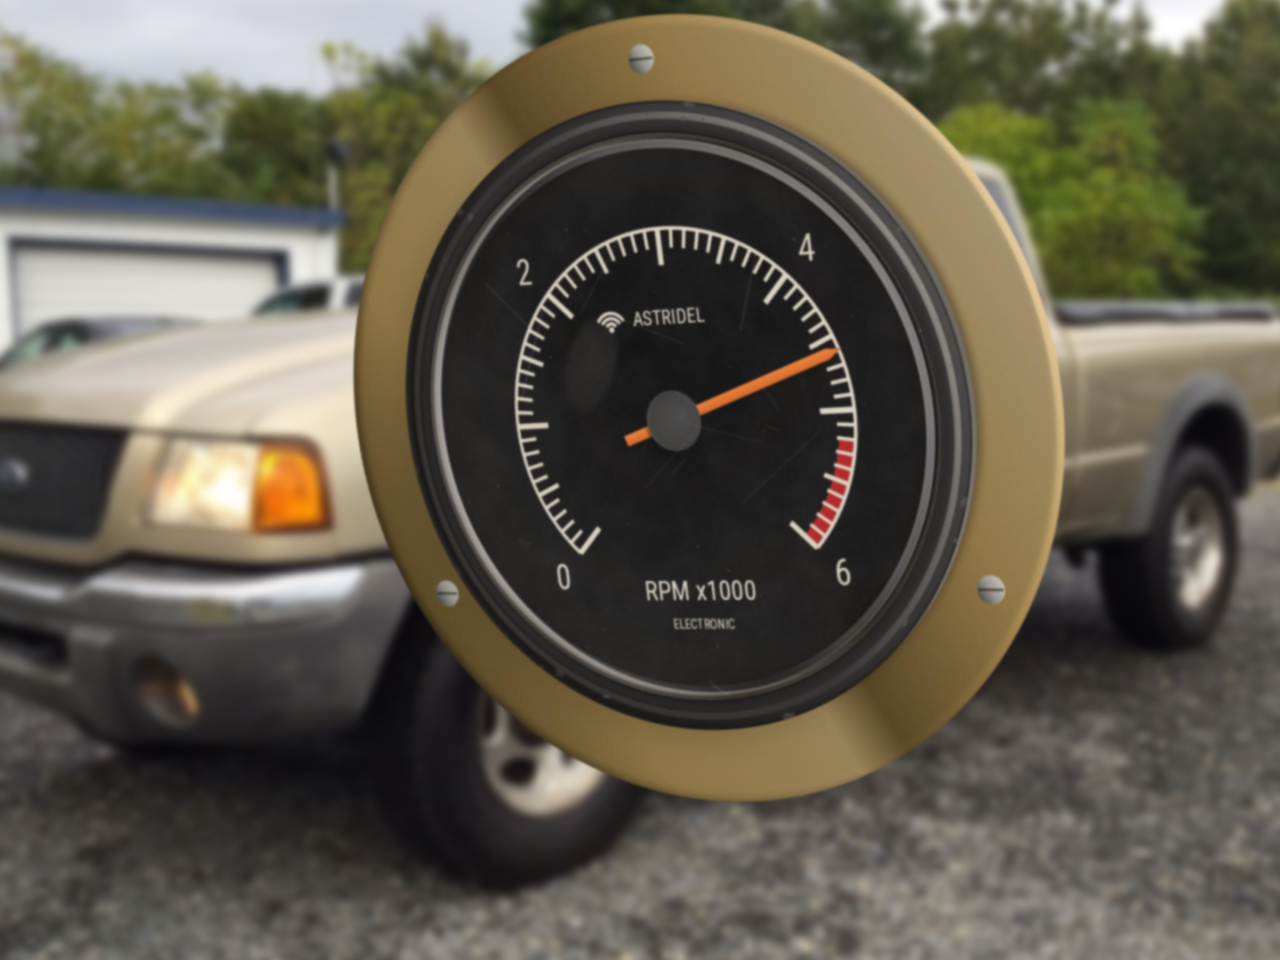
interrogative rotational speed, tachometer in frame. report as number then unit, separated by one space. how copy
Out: 4600 rpm
